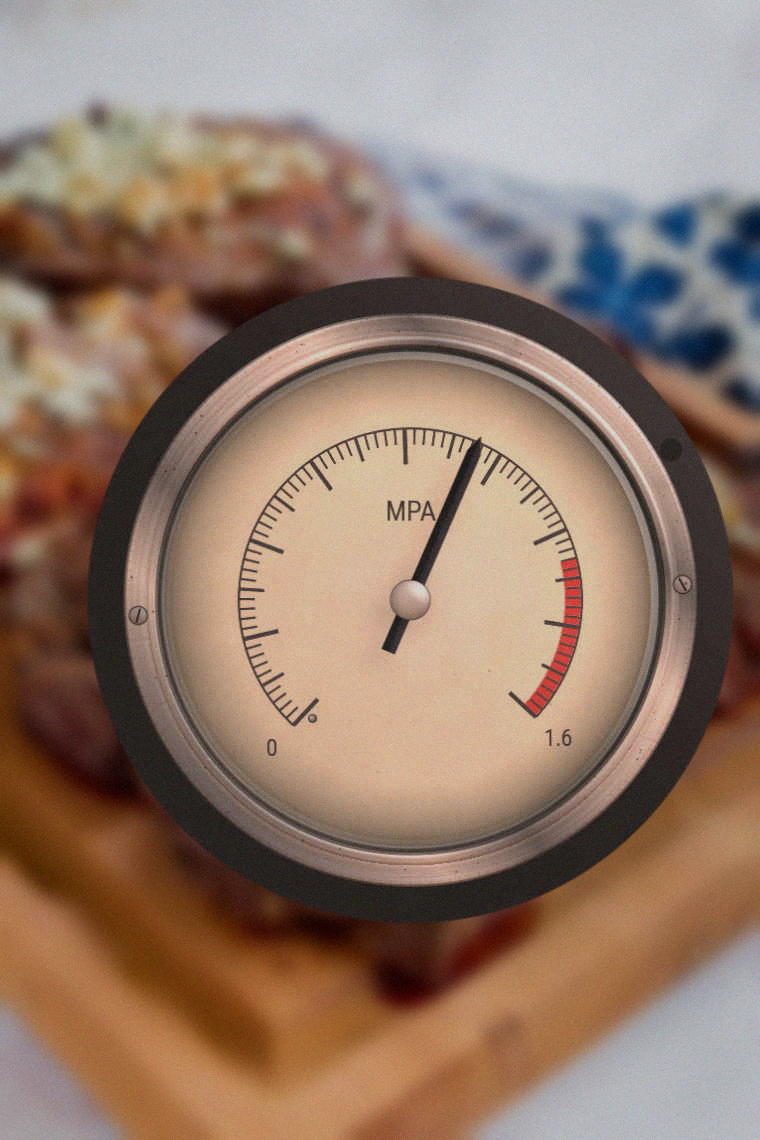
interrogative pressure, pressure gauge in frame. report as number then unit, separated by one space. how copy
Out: 0.95 MPa
